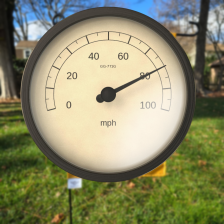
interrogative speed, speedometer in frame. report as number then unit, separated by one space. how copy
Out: 80 mph
